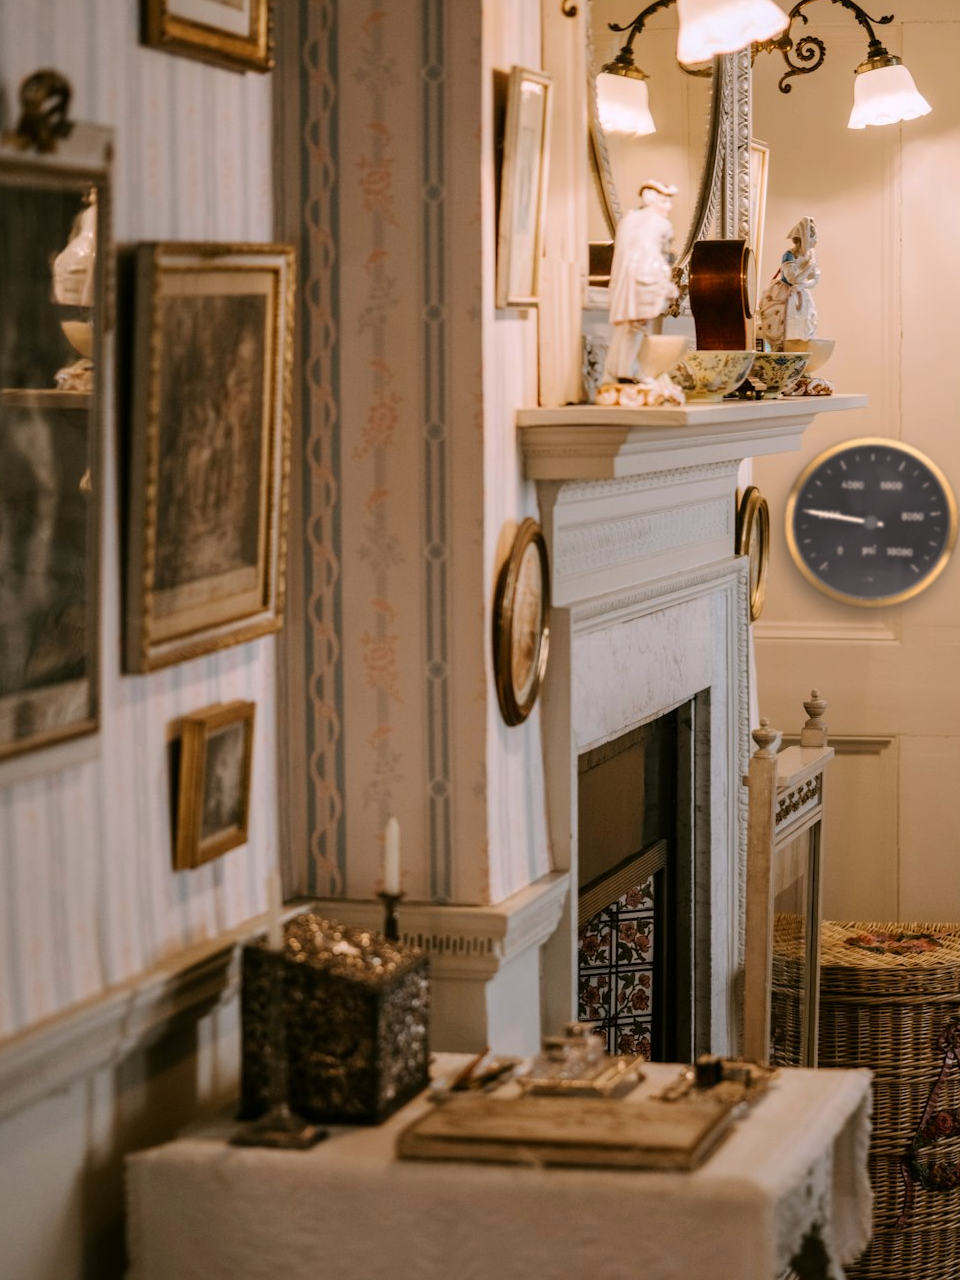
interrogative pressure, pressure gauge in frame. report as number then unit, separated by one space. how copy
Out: 2000 psi
